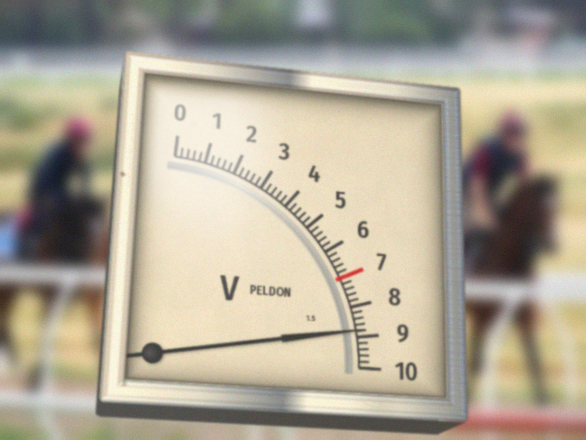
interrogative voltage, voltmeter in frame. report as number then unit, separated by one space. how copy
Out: 8.8 V
